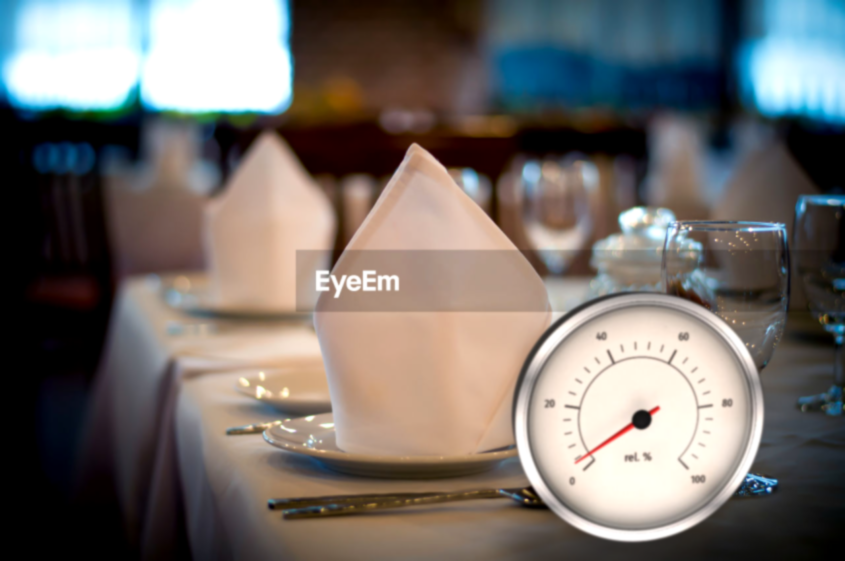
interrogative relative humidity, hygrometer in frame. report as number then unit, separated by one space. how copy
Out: 4 %
